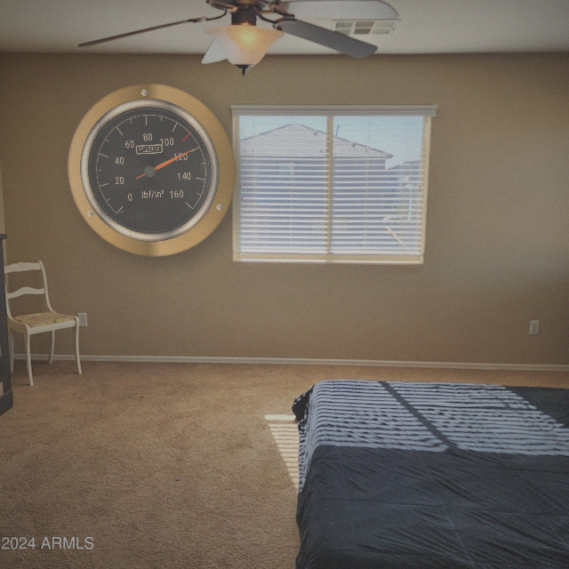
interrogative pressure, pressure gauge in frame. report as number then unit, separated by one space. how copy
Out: 120 psi
